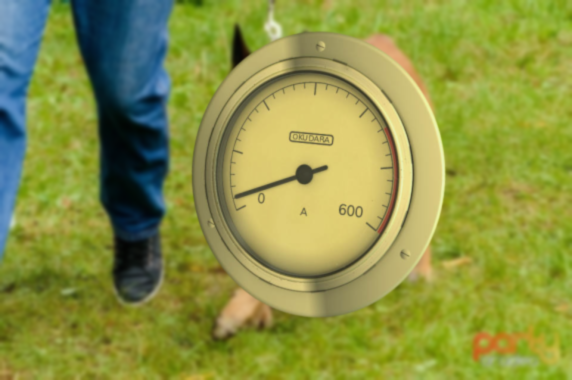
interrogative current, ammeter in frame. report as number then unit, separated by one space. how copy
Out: 20 A
